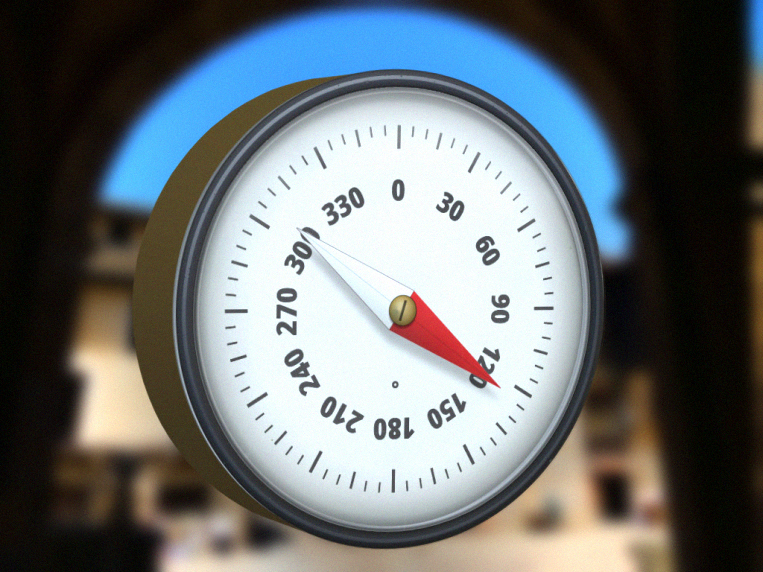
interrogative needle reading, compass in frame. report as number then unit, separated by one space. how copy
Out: 125 °
